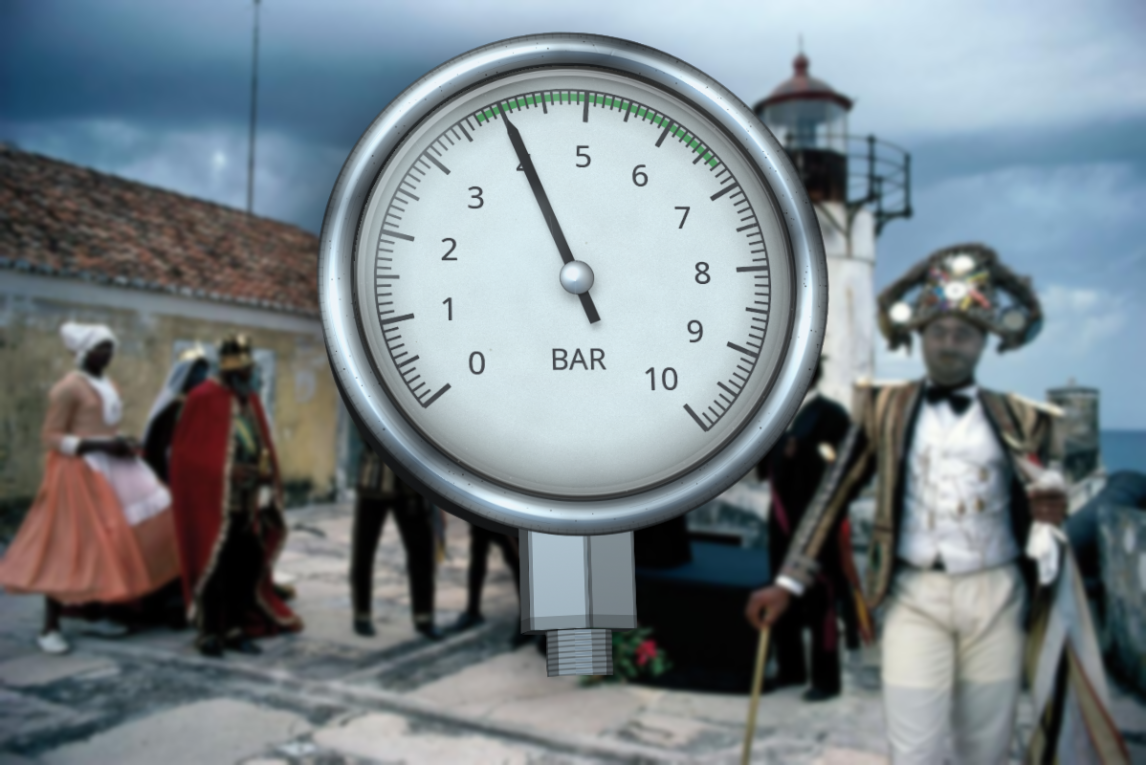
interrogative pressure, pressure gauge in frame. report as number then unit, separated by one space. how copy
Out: 4 bar
